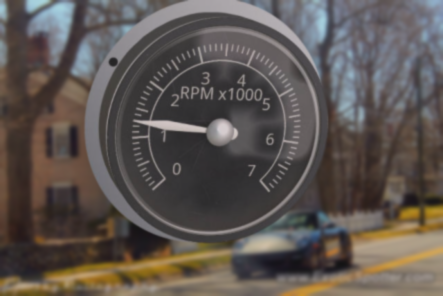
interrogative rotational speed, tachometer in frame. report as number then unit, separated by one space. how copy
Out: 1300 rpm
